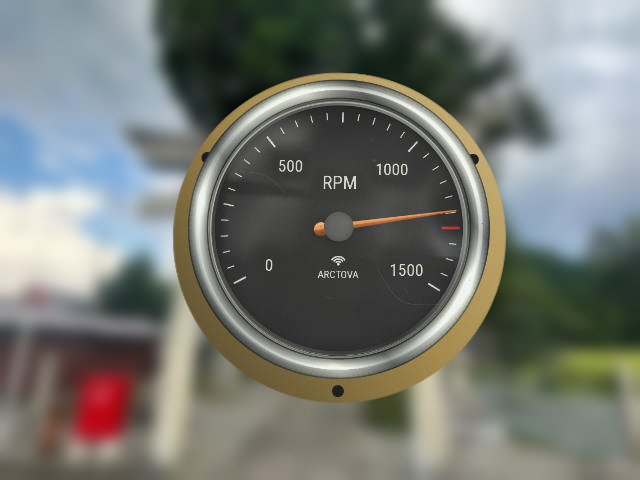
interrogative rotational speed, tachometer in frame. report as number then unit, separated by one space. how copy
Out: 1250 rpm
